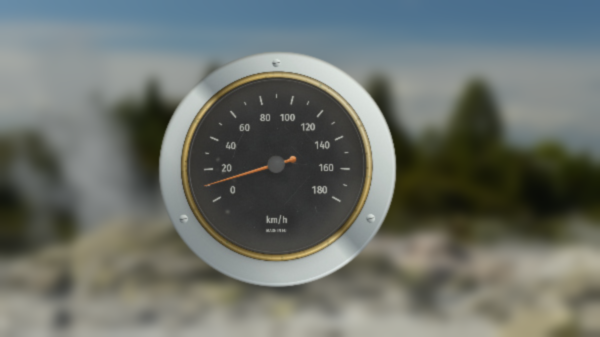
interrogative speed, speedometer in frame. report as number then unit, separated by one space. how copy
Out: 10 km/h
